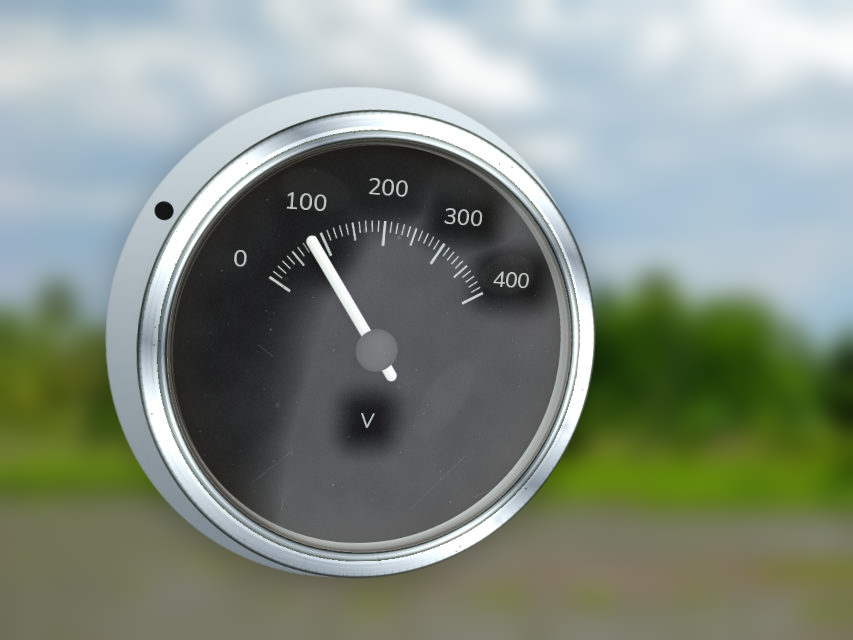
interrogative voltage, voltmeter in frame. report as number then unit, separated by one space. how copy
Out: 80 V
